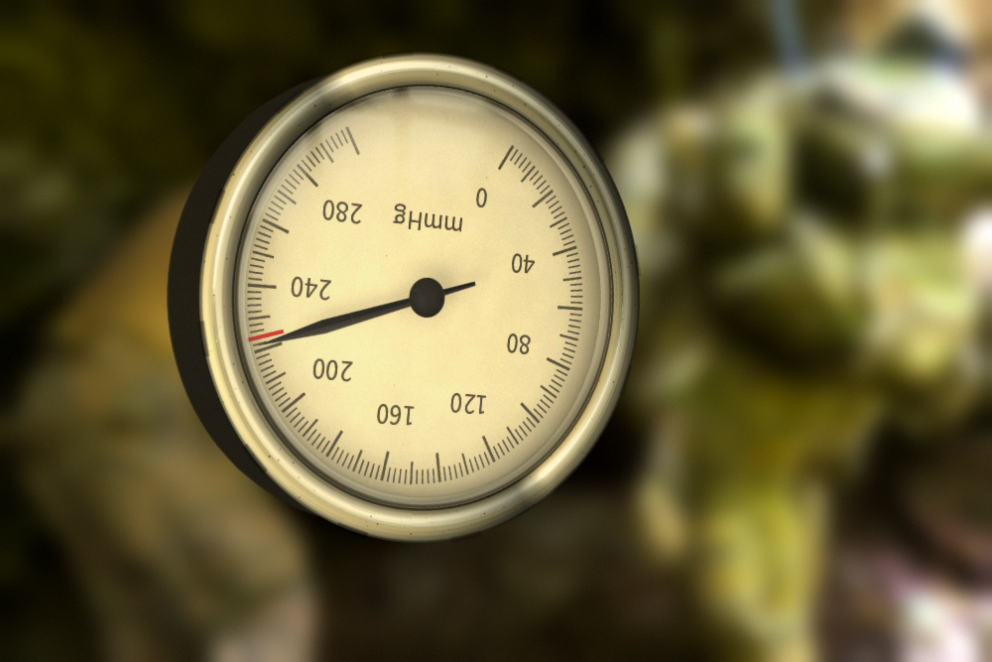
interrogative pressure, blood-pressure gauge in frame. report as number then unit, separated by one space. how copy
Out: 222 mmHg
